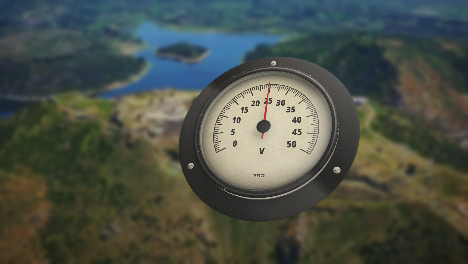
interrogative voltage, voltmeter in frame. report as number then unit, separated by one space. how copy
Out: 25 V
